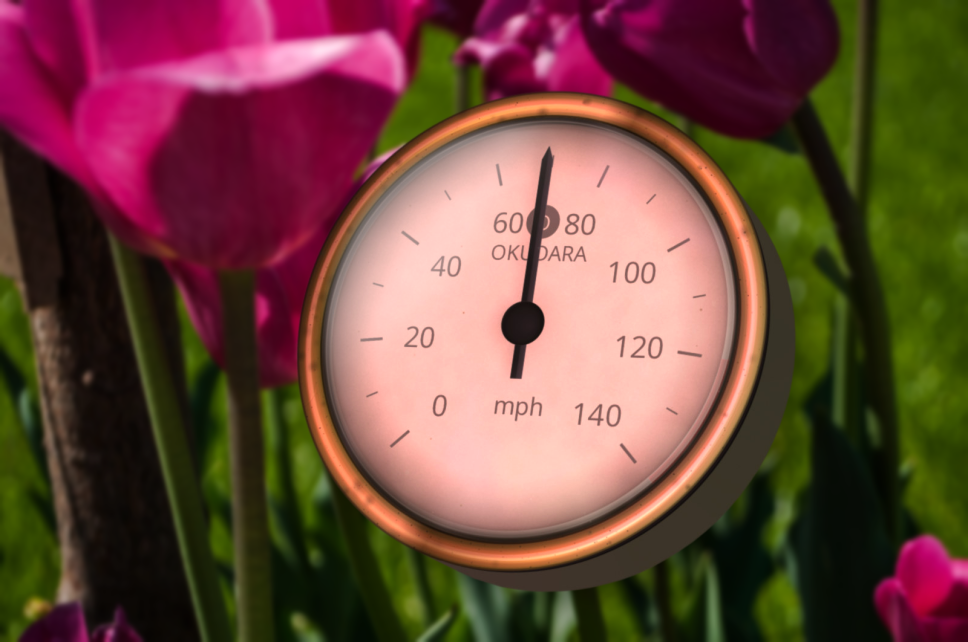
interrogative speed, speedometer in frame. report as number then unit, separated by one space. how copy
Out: 70 mph
